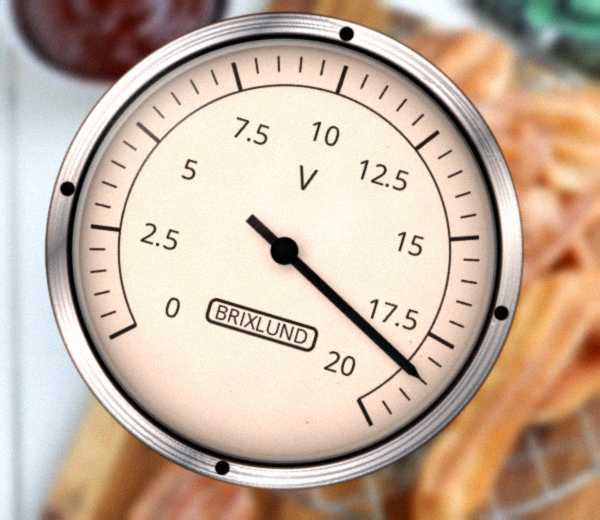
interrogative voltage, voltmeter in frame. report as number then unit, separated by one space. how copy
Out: 18.5 V
